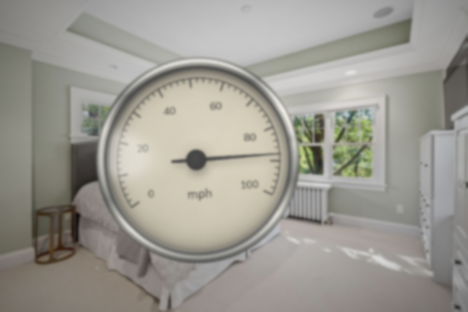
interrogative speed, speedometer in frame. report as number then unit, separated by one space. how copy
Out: 88 mph
